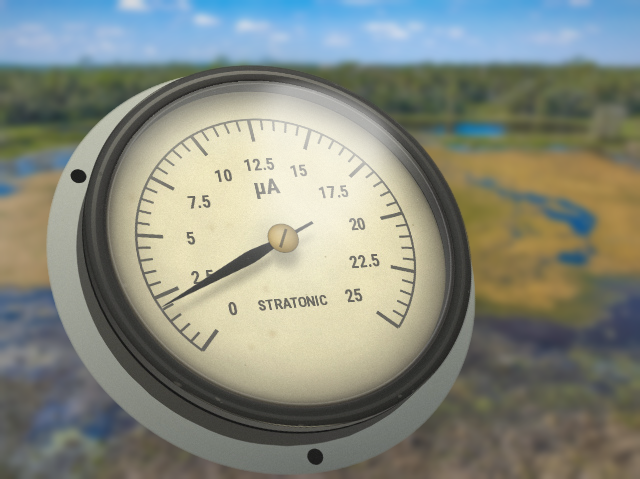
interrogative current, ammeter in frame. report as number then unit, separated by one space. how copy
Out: 2 µA
